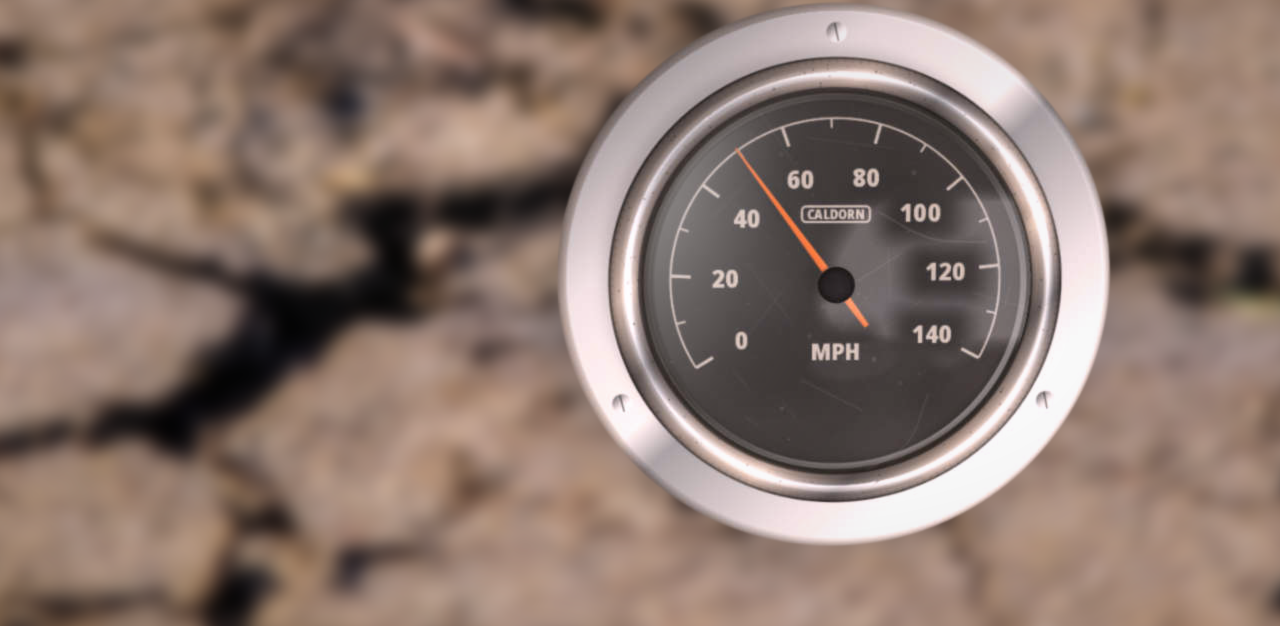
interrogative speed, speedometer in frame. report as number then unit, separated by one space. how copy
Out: 50 mph
